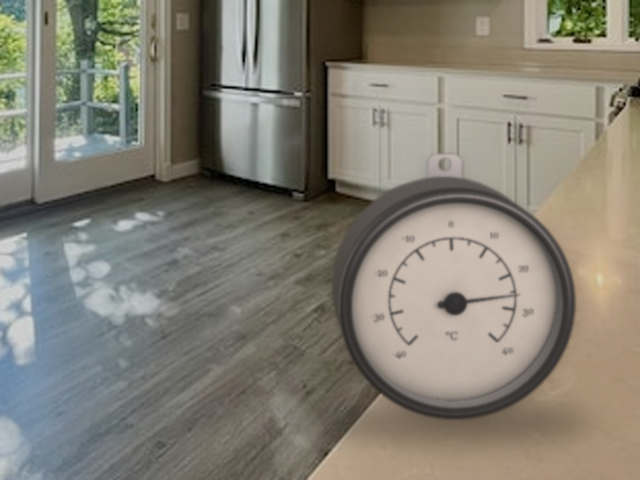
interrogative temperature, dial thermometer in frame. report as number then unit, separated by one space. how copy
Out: 25 °C
